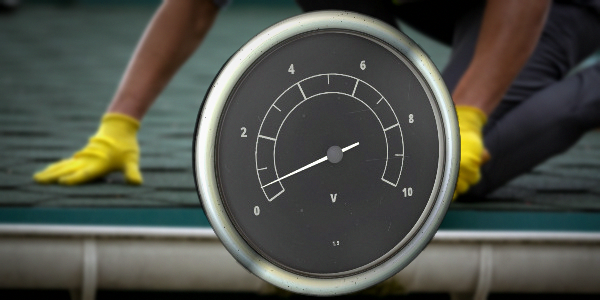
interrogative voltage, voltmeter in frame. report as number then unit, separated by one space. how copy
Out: 0.5 V
